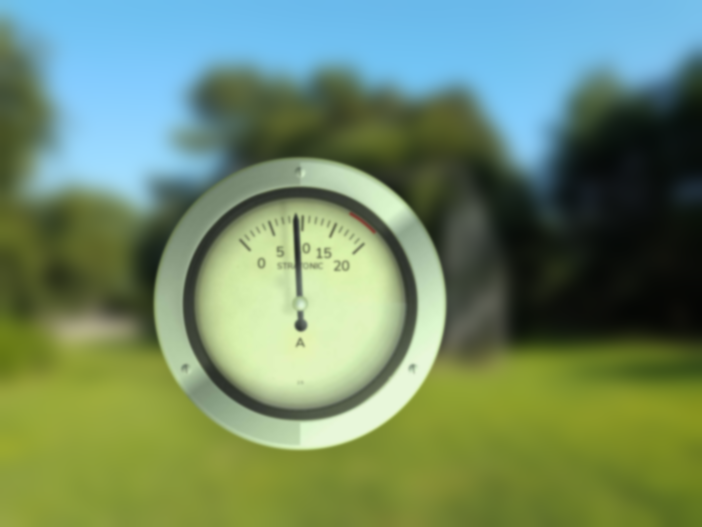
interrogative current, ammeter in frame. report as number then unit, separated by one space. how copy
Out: 9 A
